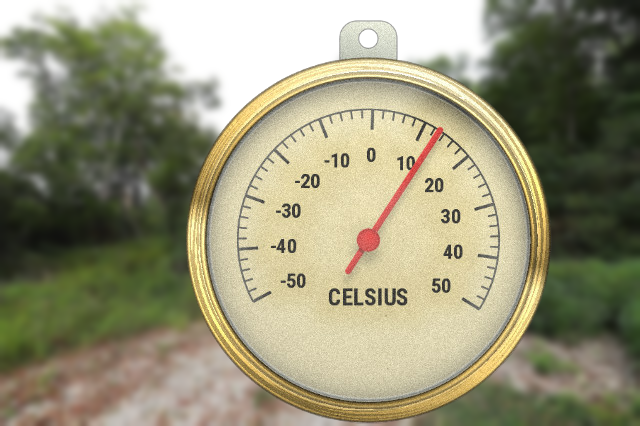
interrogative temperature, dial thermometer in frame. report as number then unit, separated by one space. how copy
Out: 13 °C
